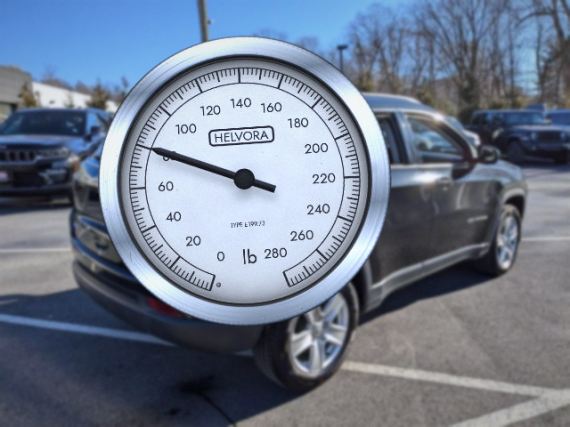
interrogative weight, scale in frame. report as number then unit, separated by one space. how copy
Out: 80 lb
